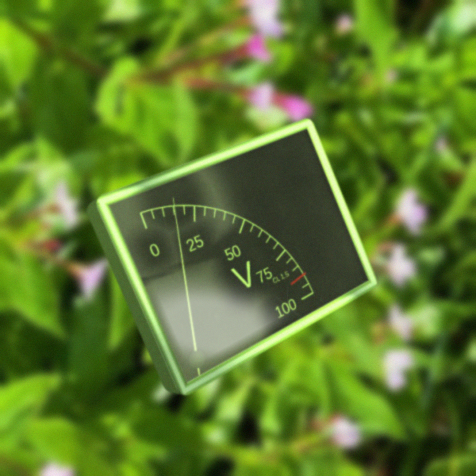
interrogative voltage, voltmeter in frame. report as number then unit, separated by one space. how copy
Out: 15 V
